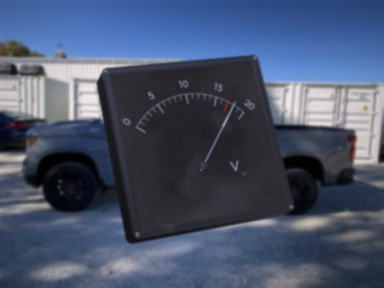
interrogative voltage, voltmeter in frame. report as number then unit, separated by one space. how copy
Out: 18 V
